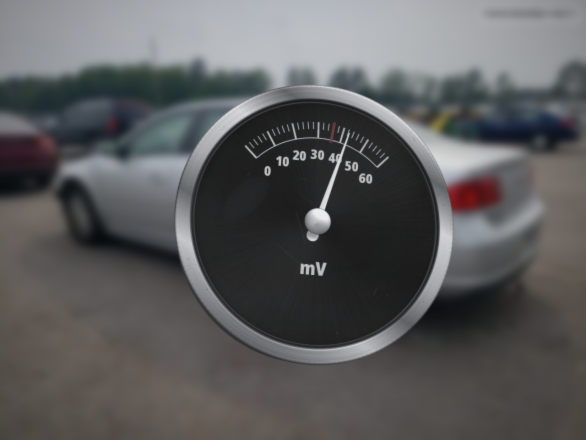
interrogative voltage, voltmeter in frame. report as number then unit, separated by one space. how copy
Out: 42 mV
